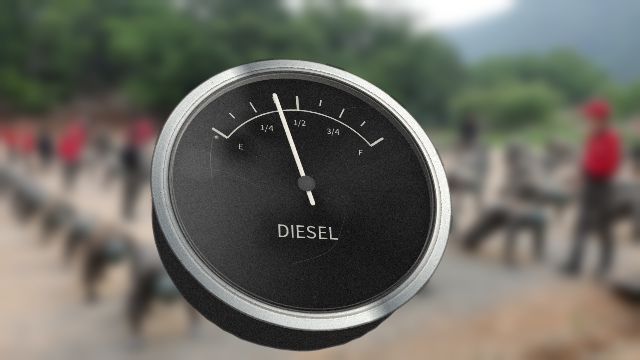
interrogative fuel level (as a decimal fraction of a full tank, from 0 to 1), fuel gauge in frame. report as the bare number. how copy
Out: 0.375
